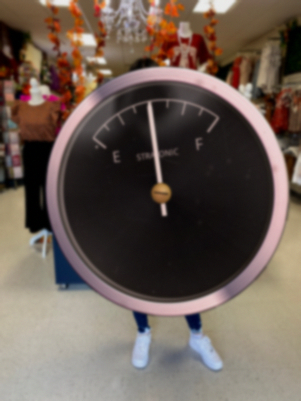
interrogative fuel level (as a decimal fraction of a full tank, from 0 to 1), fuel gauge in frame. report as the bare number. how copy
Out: 0.5
